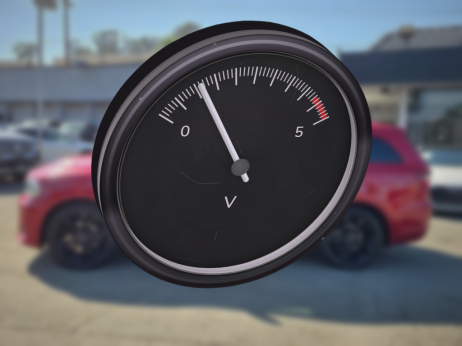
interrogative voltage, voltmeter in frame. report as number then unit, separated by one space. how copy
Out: 1.1 V
